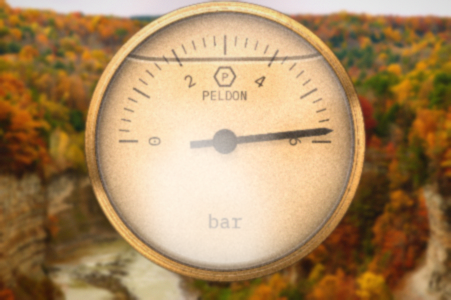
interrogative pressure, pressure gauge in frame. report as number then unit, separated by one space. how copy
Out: 5.8 bar
